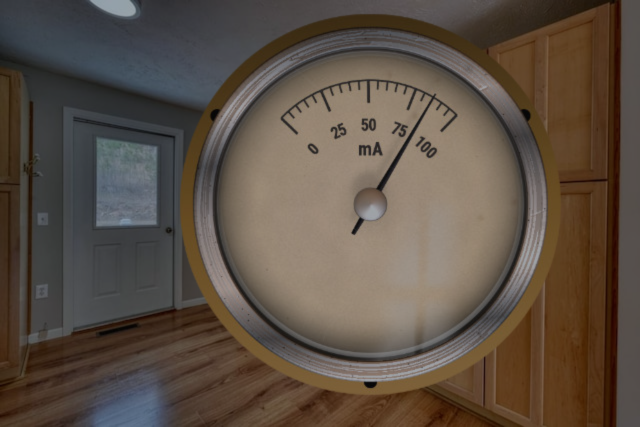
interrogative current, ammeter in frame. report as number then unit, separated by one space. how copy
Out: 85 mA
